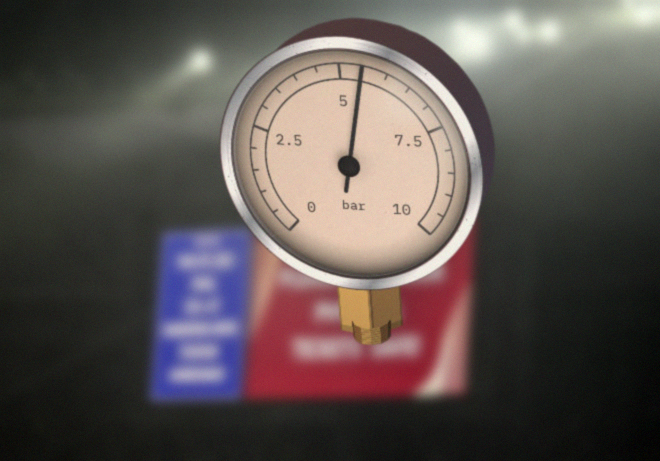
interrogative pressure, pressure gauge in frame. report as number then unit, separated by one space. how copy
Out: 5.5 bar
